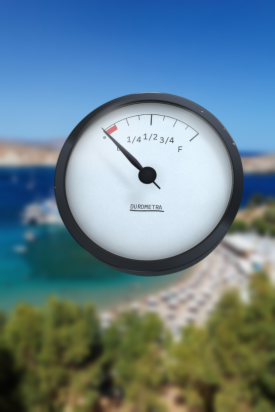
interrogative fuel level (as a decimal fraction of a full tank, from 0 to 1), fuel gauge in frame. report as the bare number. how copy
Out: 0
